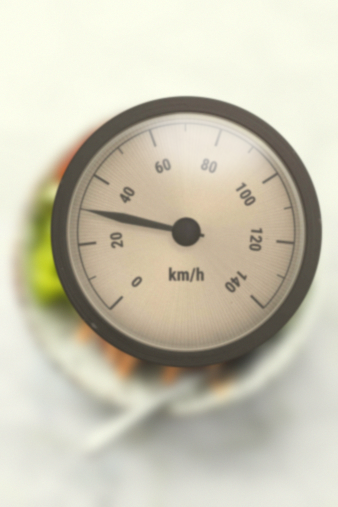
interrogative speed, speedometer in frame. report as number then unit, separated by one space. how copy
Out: 30 km/h
